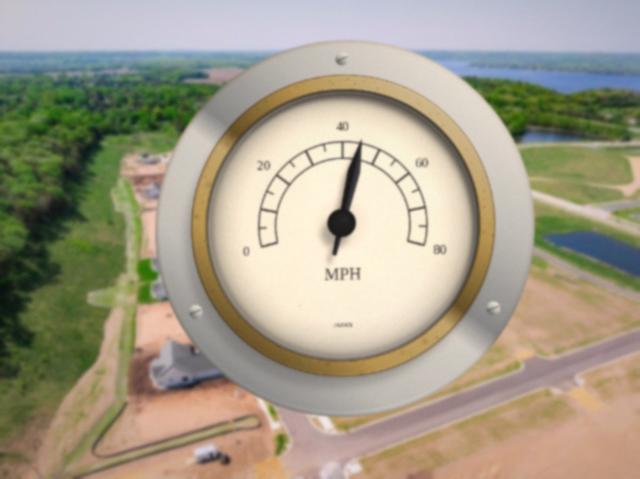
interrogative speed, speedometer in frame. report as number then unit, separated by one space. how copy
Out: 45 mph
